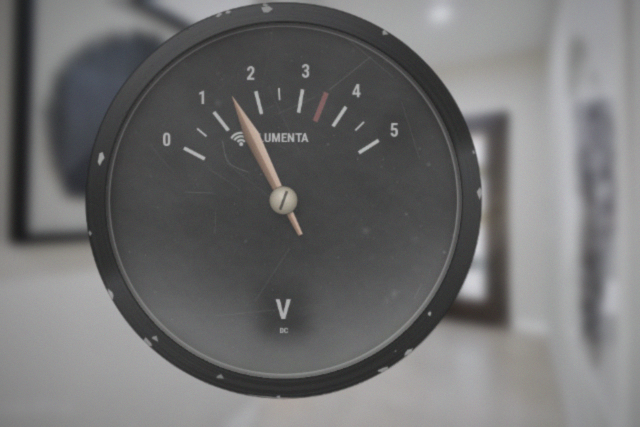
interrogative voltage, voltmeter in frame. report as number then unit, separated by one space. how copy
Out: 1.5 V
